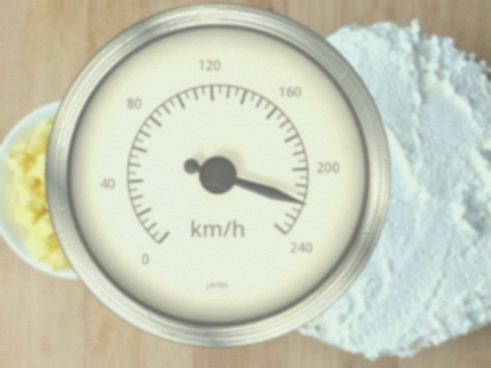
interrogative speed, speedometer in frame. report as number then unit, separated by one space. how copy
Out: 220 km/h
